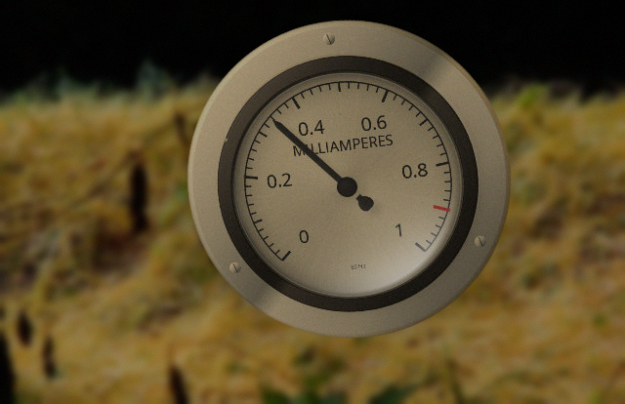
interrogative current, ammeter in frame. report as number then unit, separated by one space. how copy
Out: 0.34 mA
